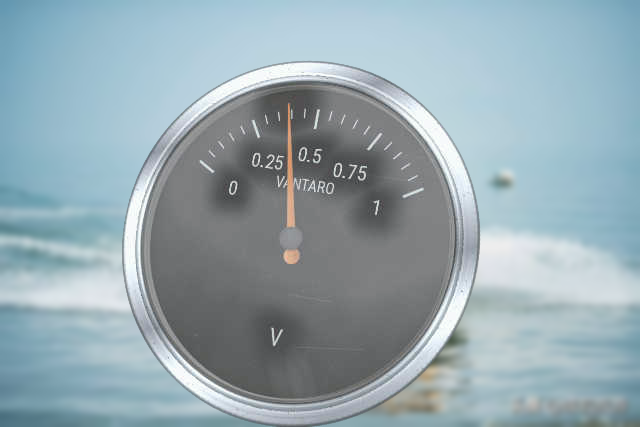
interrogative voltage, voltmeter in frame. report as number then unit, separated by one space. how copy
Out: 0.4 V
